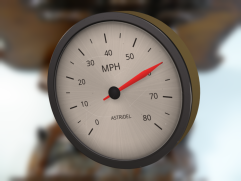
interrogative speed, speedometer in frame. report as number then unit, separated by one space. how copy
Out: 60 mph
